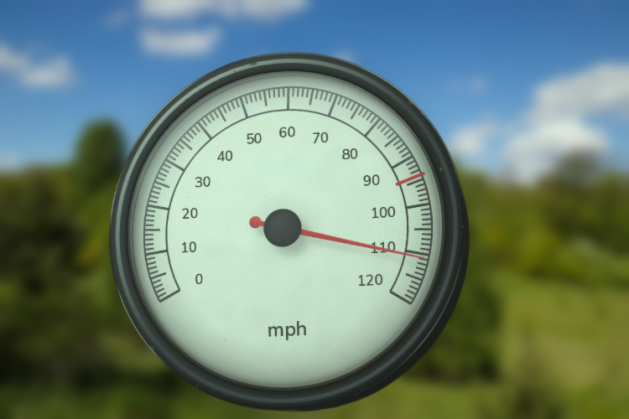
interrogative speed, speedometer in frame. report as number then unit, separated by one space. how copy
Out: 111 mph
